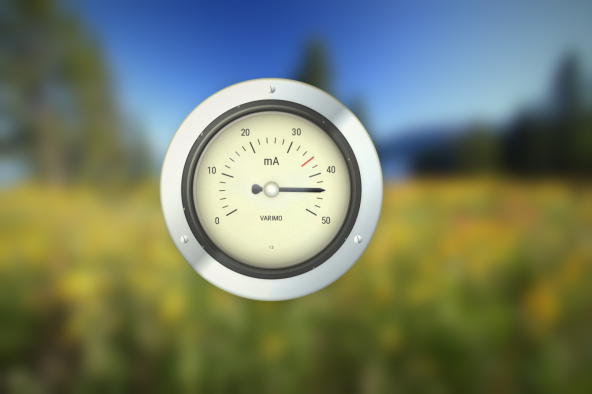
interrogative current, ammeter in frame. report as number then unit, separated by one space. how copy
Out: 44 mA
